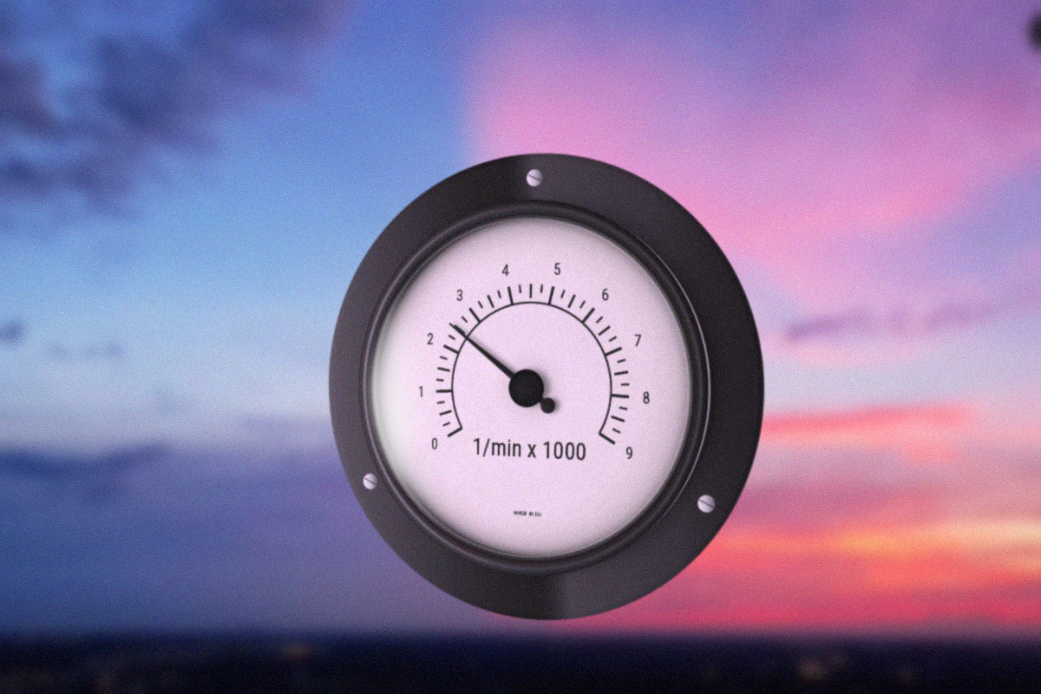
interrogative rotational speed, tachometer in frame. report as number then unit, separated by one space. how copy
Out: 2500 rpm
